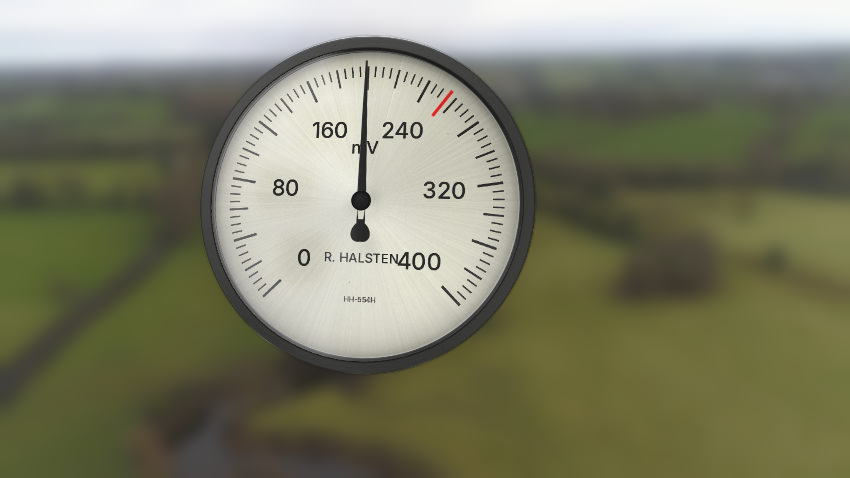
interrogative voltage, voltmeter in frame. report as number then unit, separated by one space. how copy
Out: 200 mV
